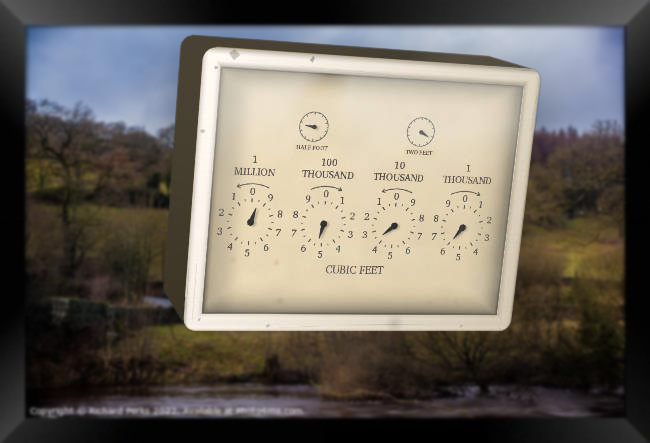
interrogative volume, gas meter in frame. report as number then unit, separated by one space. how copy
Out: 953600 ft³
